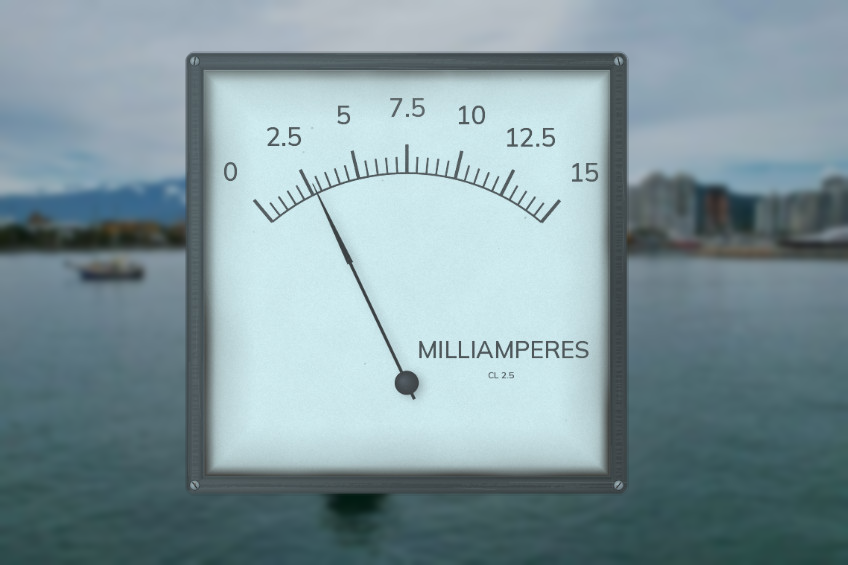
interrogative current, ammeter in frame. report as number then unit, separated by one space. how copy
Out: 2.75 mA
